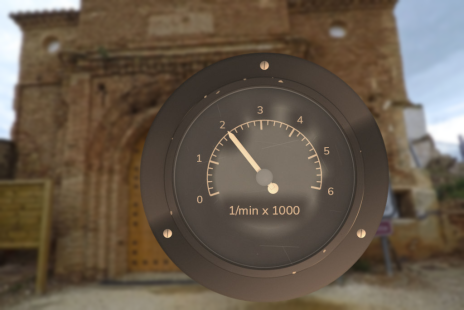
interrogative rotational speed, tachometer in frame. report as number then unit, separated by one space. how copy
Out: 2000 rpm
